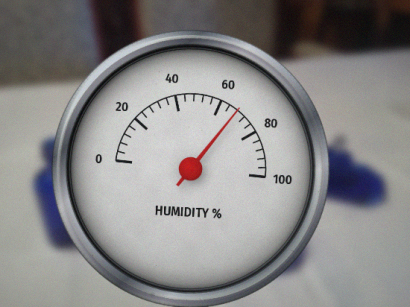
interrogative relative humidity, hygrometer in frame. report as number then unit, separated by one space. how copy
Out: 68 %
